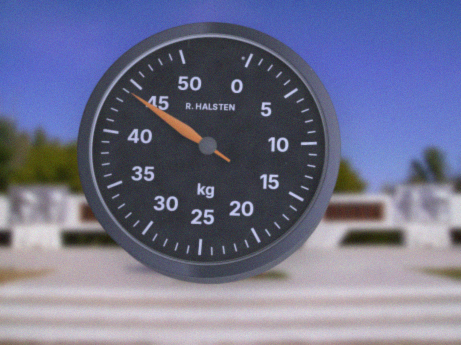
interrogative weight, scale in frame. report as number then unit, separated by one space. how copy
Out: 44 kg
